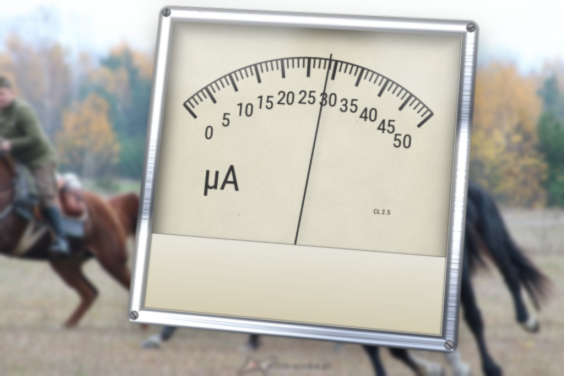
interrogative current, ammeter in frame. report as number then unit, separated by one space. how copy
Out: 29 µA
